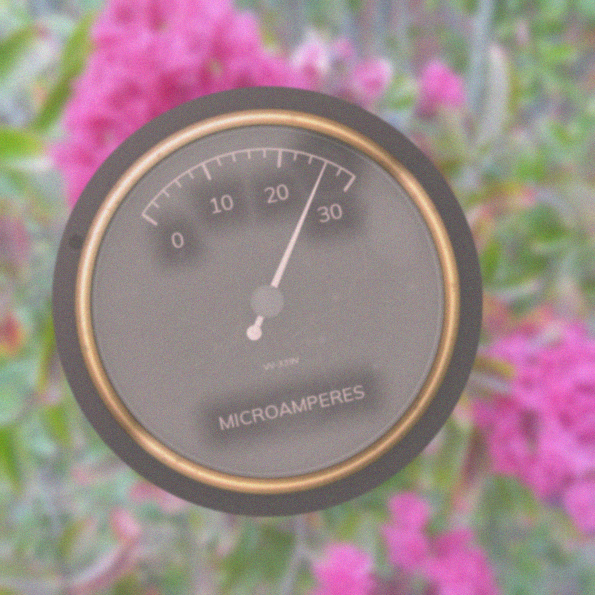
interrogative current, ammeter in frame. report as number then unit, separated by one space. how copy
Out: 26 µA
